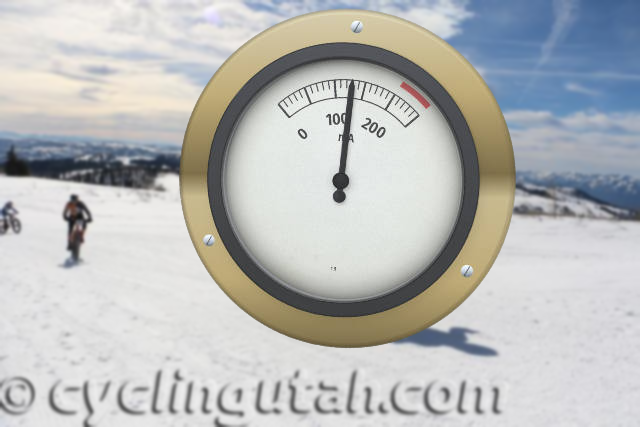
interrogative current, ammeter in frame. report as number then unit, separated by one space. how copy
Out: 130 mA
